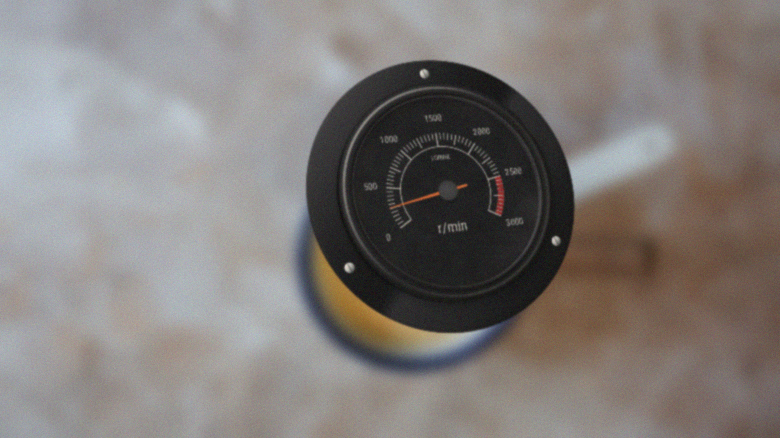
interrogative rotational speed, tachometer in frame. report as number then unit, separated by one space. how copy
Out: 250 rpm
